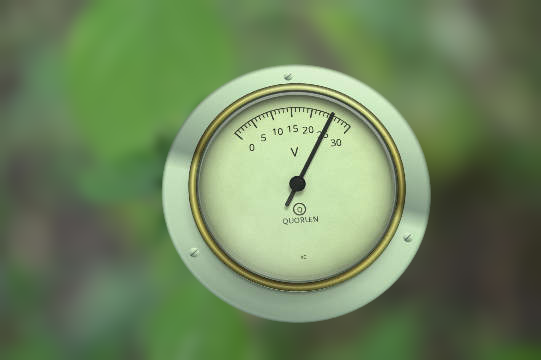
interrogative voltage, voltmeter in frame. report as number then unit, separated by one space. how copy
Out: 25 V
